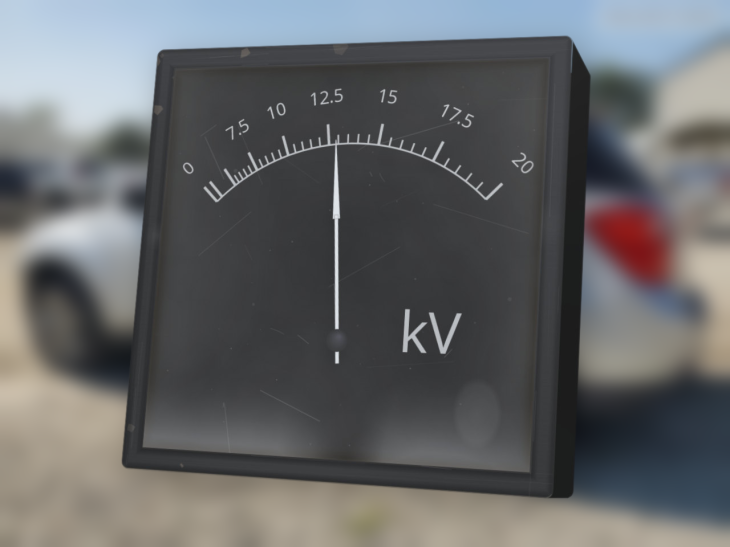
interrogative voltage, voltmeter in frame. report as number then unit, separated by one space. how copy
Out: 13 kV
